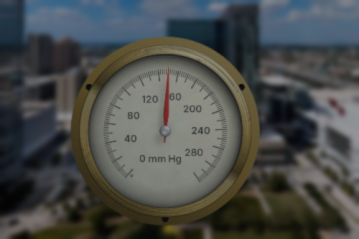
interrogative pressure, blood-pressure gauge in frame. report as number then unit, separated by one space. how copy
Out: 150 mmHg
